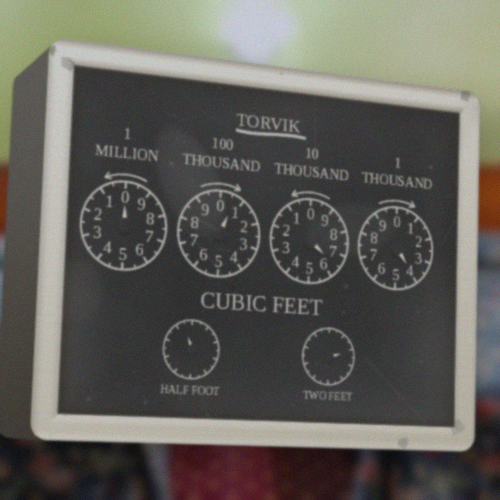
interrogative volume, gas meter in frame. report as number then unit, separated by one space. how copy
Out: 6400 ft³
